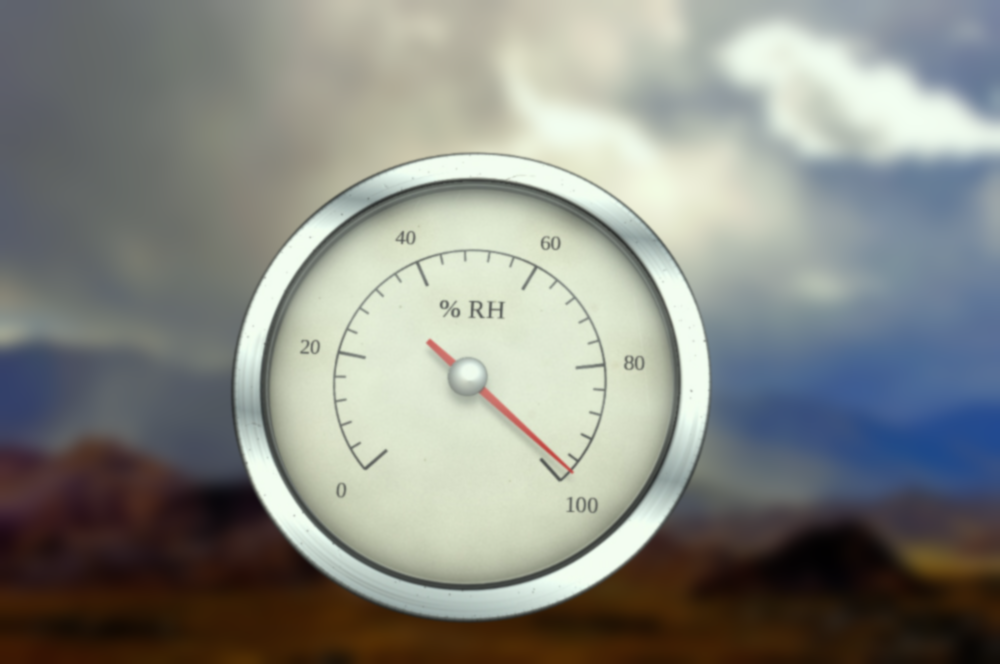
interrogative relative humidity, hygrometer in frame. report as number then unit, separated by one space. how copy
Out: 98 %
